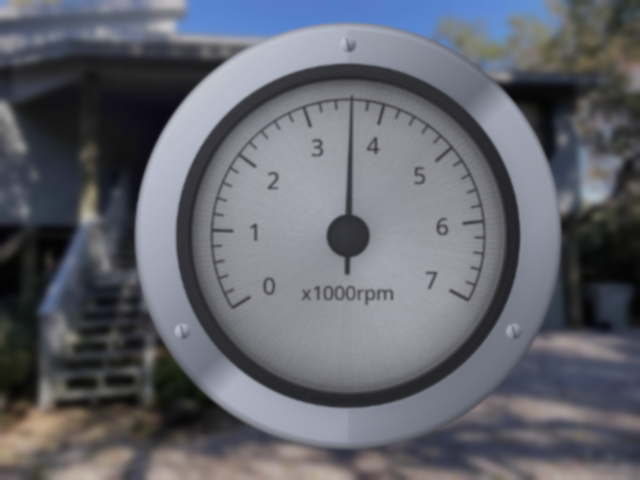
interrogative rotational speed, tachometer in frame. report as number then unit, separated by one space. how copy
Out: 3600 rpm
